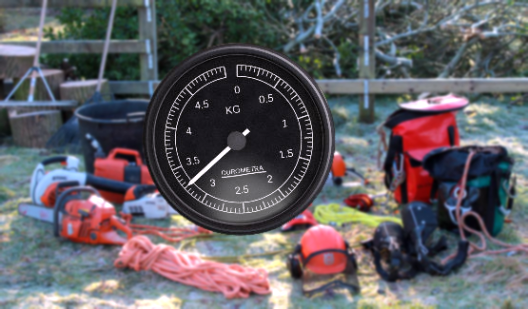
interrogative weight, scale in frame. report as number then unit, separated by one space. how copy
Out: 3.25 kg
